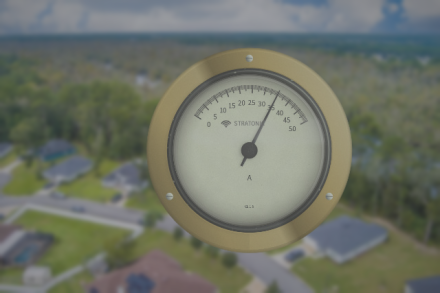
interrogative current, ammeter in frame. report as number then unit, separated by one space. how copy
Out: 35 A
